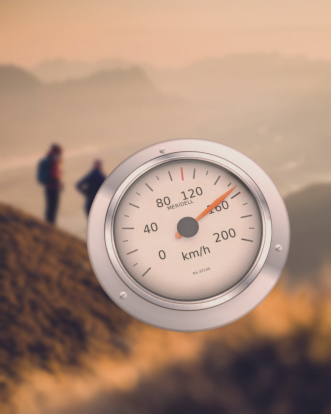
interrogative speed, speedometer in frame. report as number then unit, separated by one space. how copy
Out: 155 km/h
